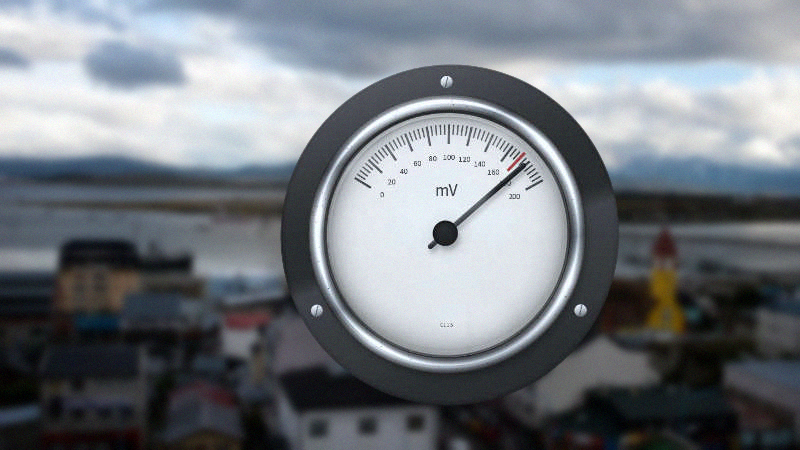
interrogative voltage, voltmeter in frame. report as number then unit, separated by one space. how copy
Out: 180 mV
